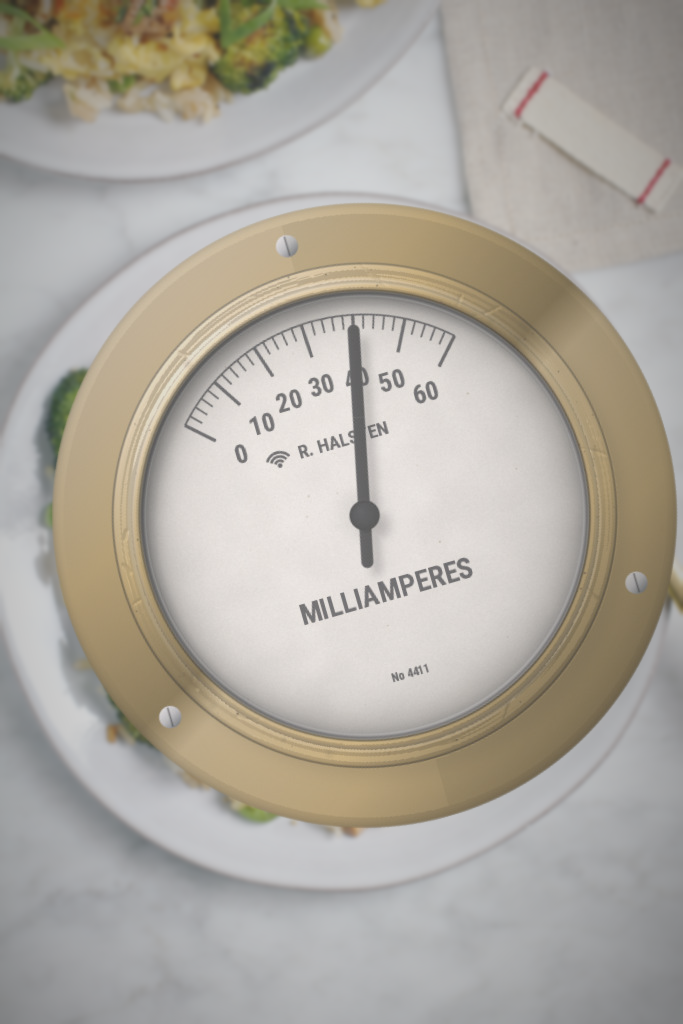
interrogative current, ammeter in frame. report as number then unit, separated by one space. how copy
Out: 40 mA
